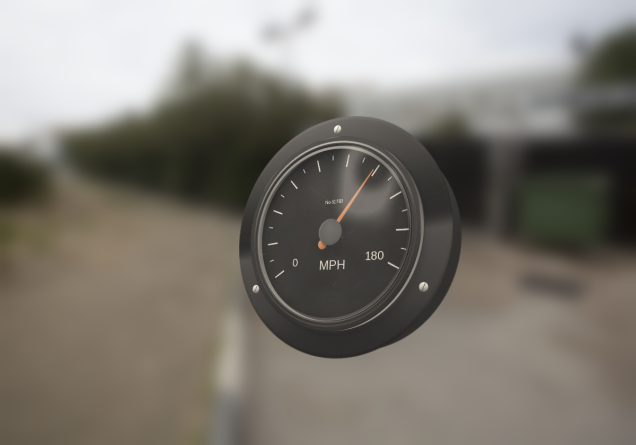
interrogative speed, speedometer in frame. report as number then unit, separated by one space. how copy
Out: 120 mph
